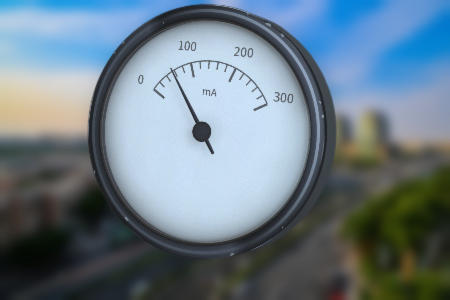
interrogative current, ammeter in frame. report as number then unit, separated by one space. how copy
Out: 60 mA
